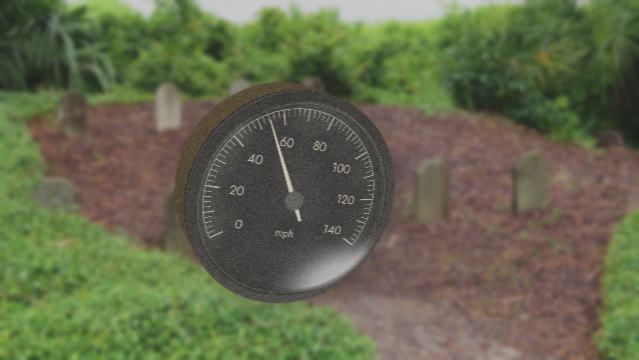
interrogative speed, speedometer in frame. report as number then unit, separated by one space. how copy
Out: 54 mph
